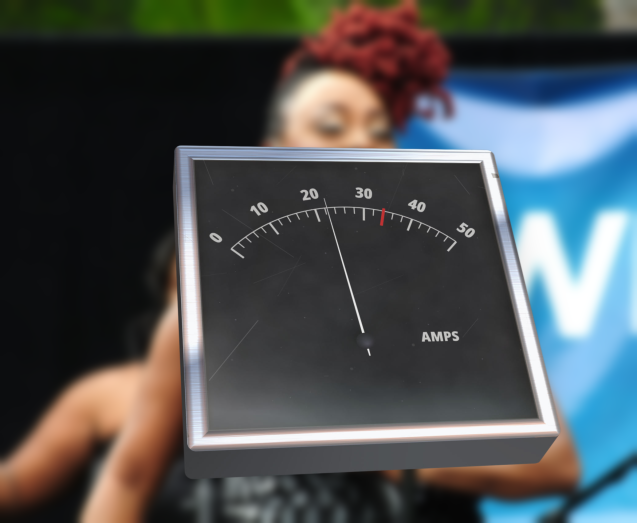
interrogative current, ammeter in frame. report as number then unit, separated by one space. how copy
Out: 22 A
